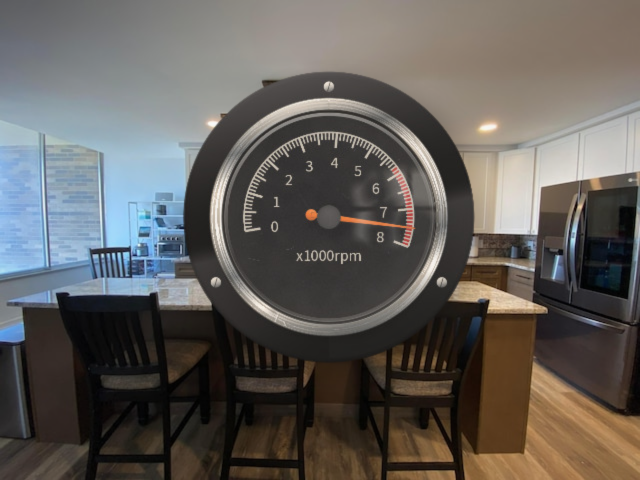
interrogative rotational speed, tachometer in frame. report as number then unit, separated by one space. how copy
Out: 7500 rpm
